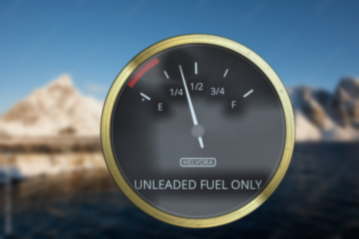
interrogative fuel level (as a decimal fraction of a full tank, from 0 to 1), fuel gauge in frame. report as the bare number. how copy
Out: 0.375
